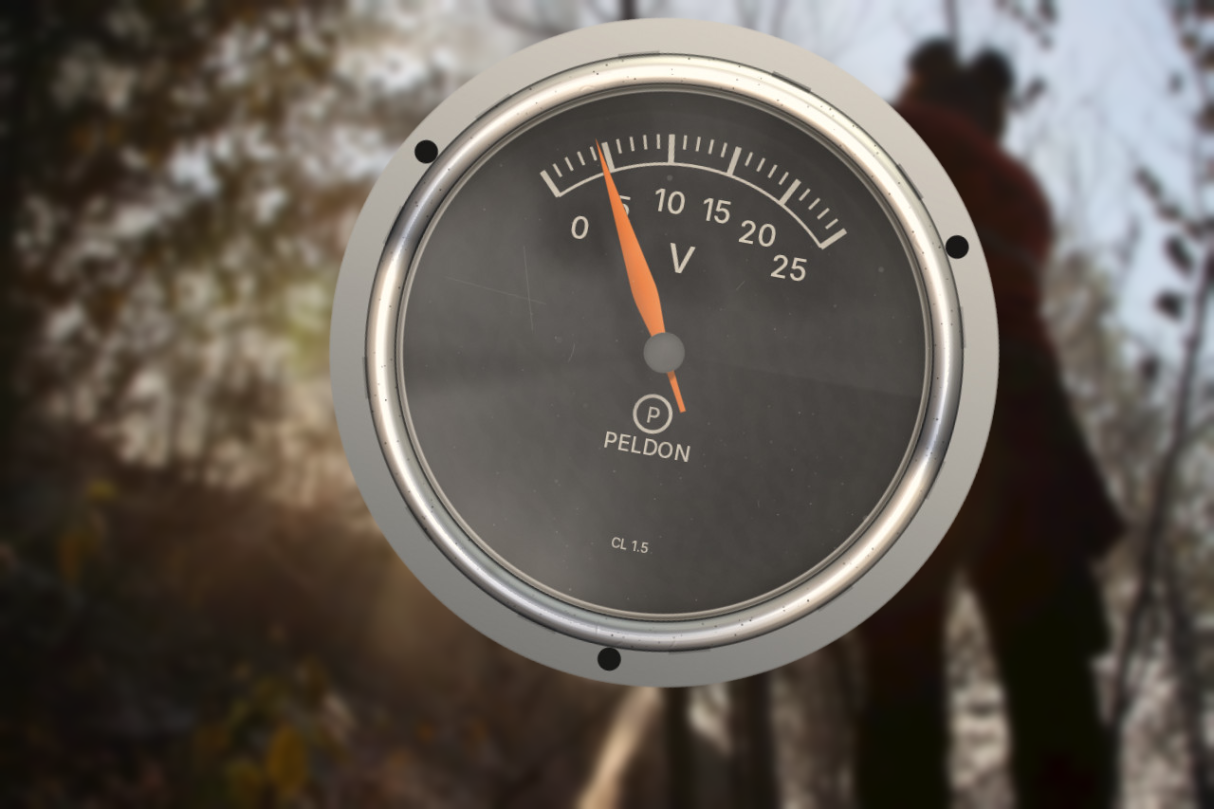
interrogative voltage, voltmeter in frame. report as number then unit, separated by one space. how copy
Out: 4.5 V
